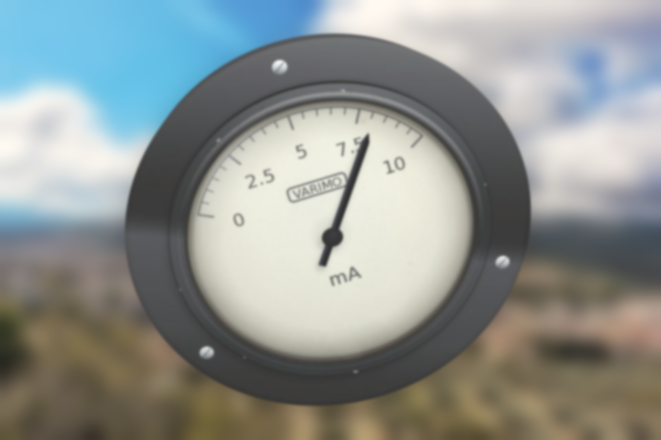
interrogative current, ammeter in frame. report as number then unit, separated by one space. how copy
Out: 8 mA
